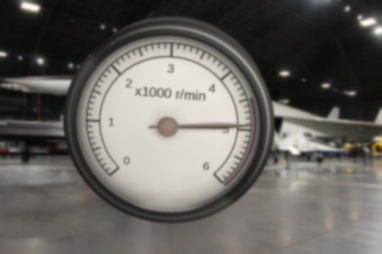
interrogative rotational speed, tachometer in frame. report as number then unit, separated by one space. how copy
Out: 4900 rpm
